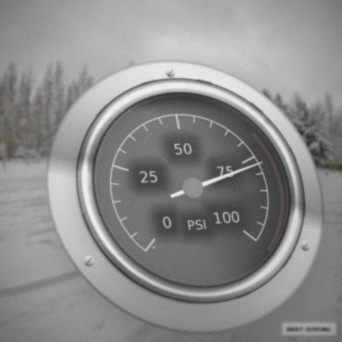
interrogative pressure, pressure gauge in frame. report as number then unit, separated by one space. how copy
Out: 77.5 psi
